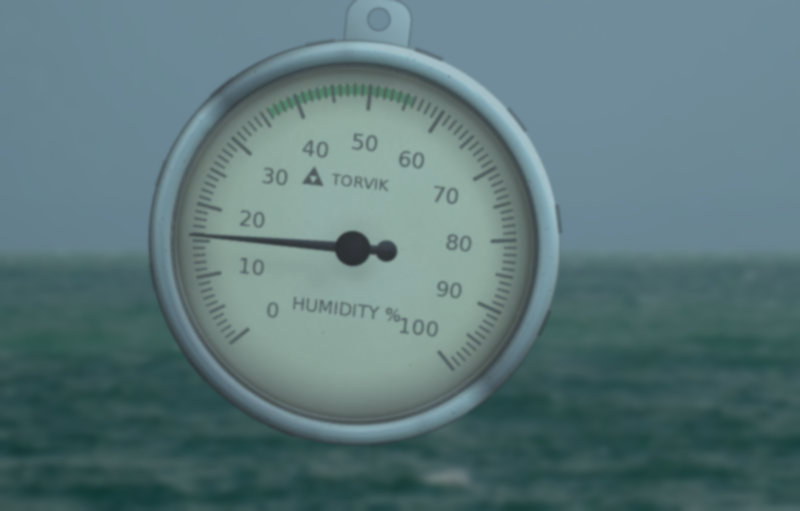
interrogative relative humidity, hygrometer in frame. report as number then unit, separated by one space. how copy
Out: 16 %
